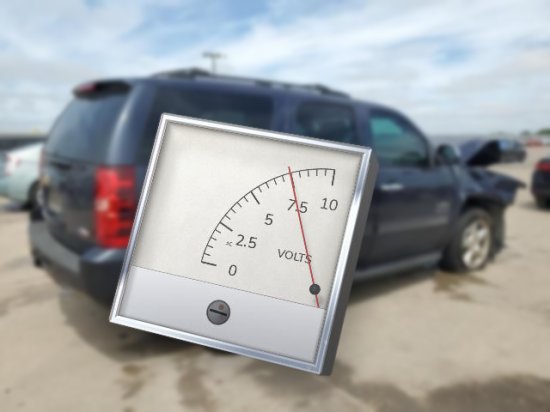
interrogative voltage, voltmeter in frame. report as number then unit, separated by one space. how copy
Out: 7.5 V
